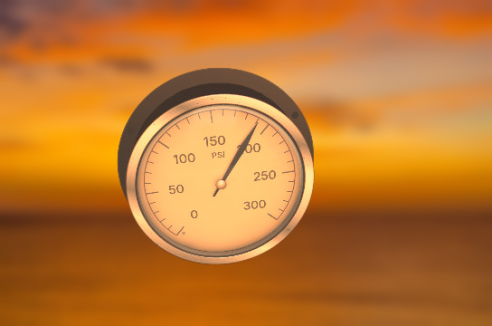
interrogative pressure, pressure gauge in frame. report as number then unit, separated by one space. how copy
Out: 190 psi
